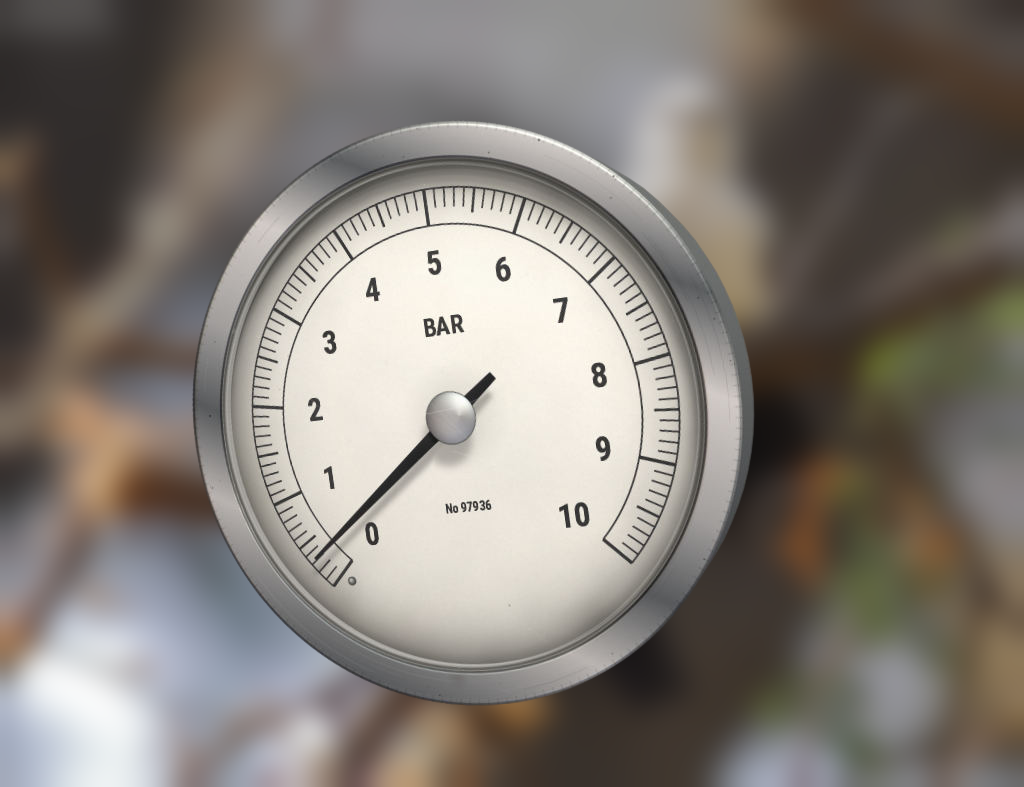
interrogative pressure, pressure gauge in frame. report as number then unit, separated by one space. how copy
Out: 0.3 bar
